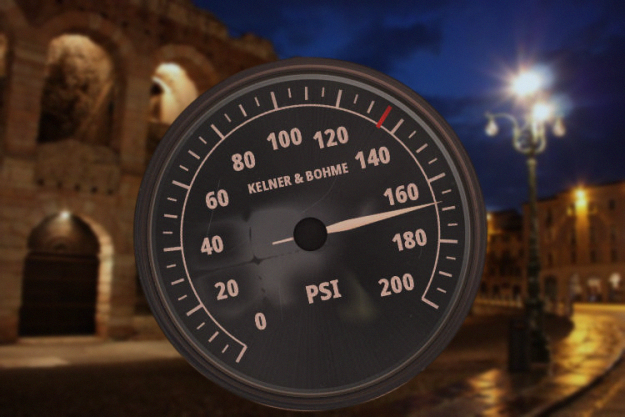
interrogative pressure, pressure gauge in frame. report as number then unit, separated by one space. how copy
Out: 167.5 psi
